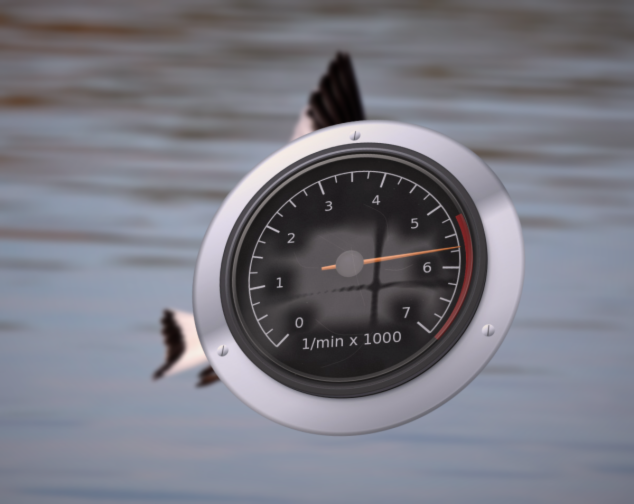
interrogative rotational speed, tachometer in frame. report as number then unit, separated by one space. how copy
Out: 5750 rpm
